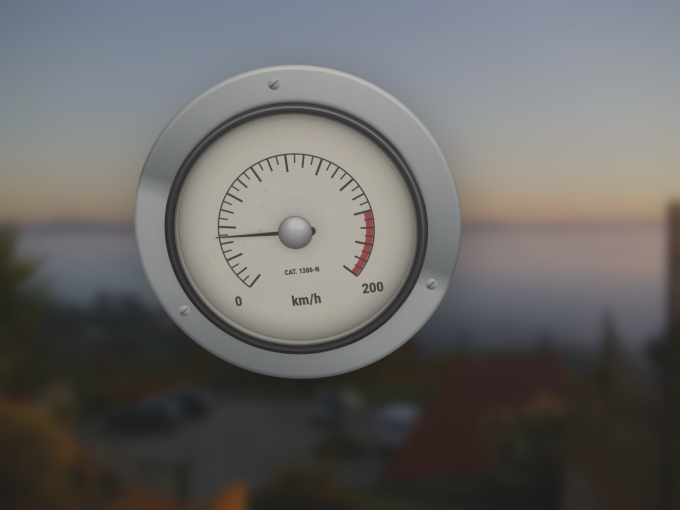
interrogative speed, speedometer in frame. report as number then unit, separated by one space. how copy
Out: 35 km/h
